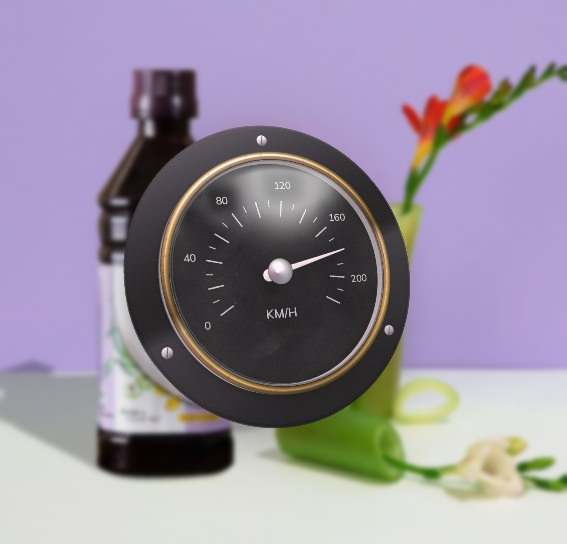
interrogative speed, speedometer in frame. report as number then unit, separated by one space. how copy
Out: 180 km/h
